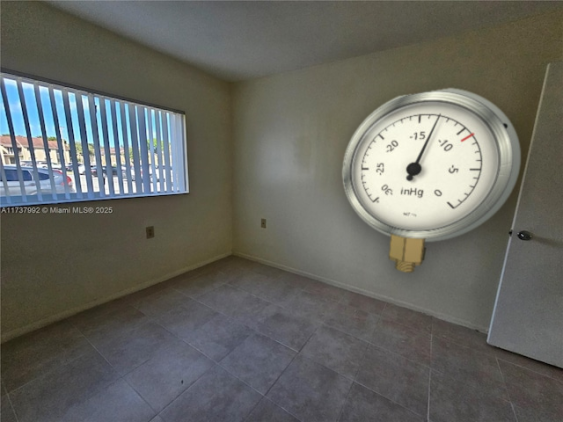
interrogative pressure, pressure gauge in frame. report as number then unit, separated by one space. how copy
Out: -13 inHg
